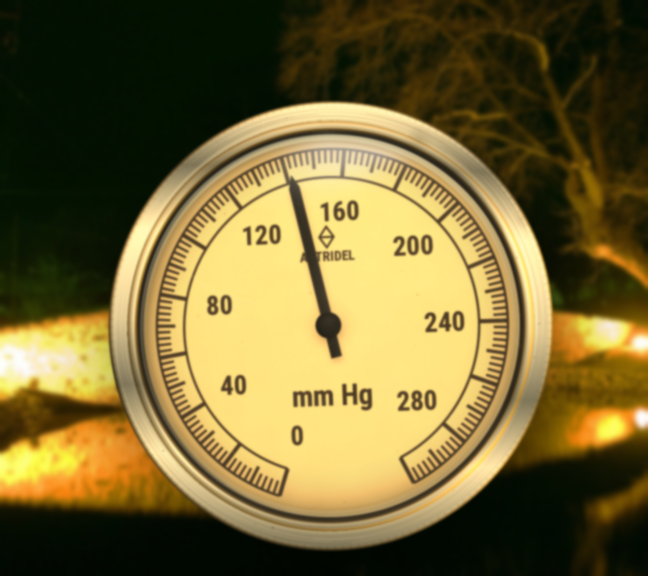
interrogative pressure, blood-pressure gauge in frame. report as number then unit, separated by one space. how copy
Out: 142 mmHg
